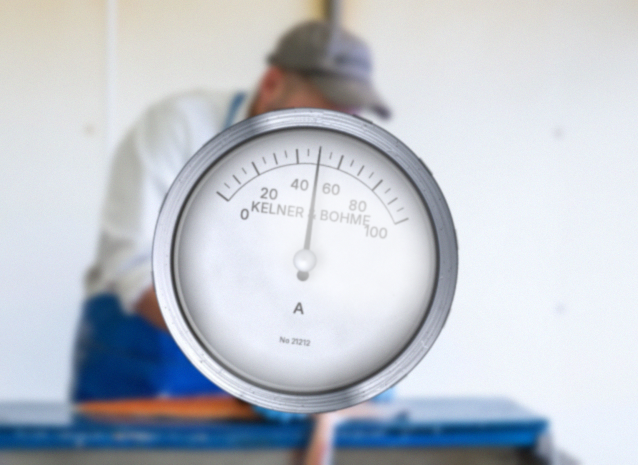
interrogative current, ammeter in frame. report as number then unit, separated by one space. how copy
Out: 50 A
